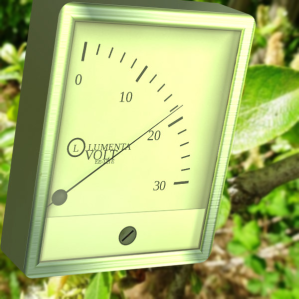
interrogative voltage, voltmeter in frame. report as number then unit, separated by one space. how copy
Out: 18 V
